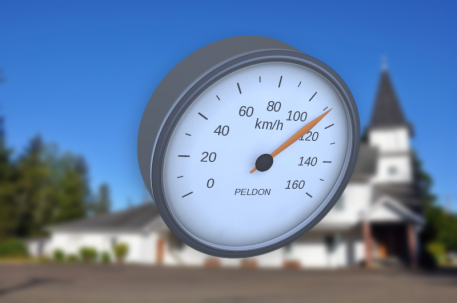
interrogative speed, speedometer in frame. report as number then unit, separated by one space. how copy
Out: 110 km/h
